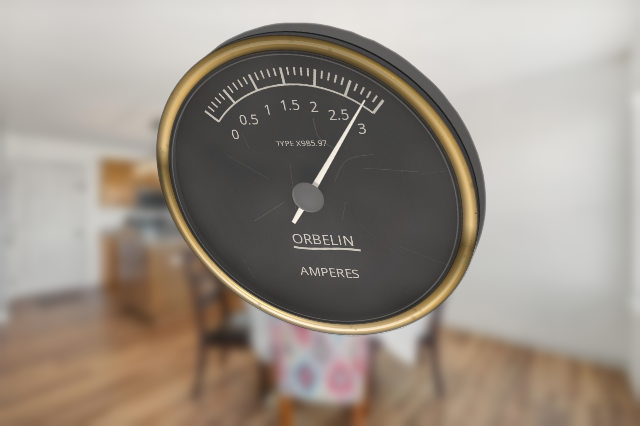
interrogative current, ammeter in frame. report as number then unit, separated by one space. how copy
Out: 2.8 A
